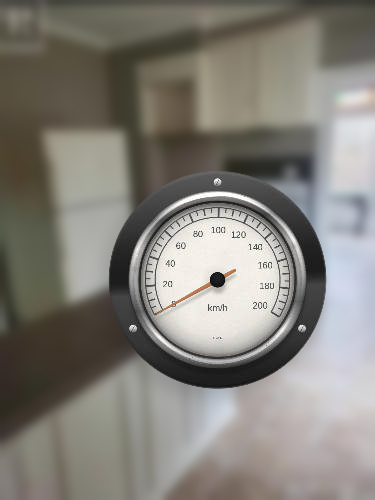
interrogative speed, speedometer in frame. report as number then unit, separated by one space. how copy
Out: 0 km/h
